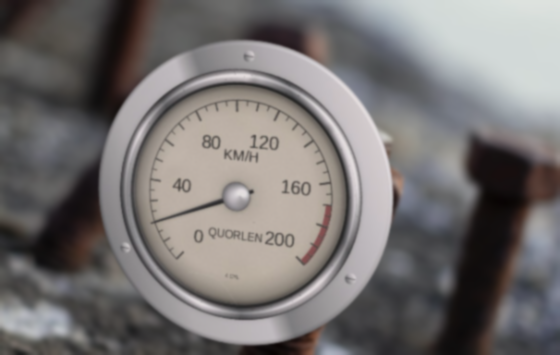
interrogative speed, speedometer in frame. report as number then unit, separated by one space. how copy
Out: 20 km/h
